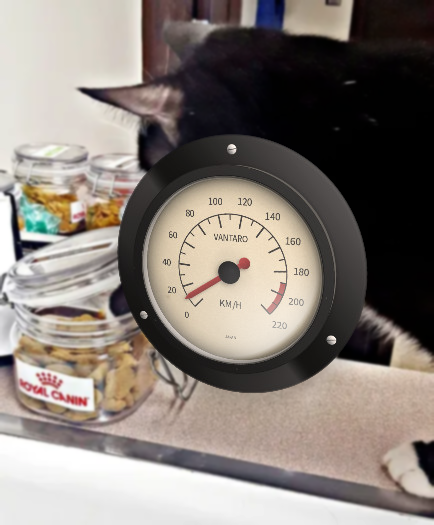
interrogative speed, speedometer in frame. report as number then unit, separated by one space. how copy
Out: 10 km/h
